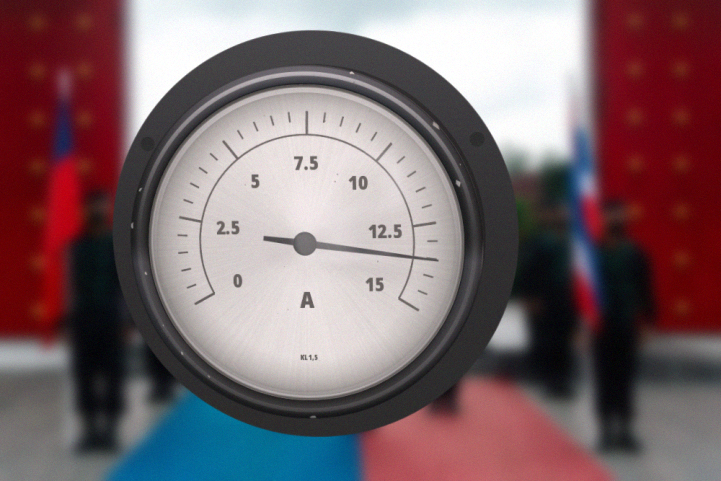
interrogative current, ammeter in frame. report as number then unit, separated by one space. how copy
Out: 13.5 A
